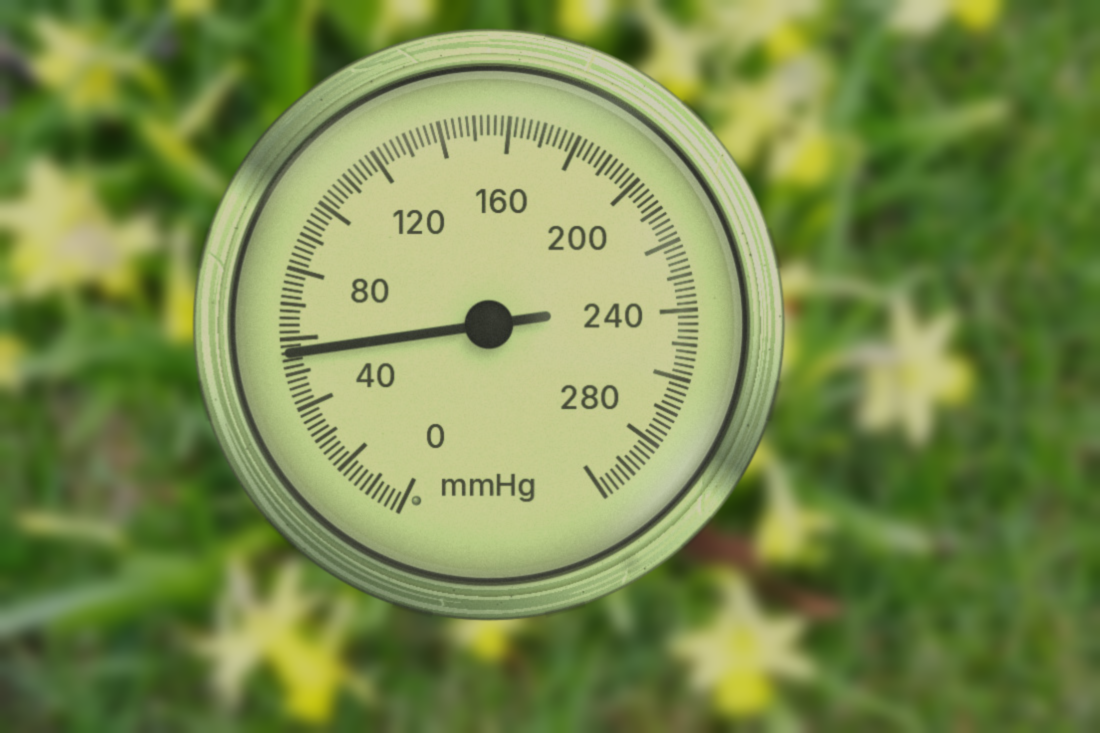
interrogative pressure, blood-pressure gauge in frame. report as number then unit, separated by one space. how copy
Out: 56 mmHg
